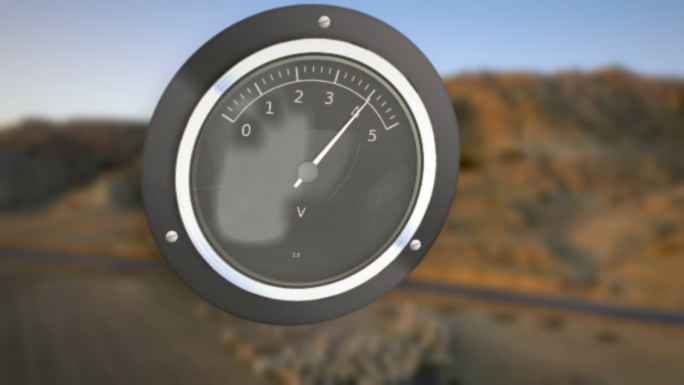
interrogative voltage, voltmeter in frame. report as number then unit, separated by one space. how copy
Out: 4 V
